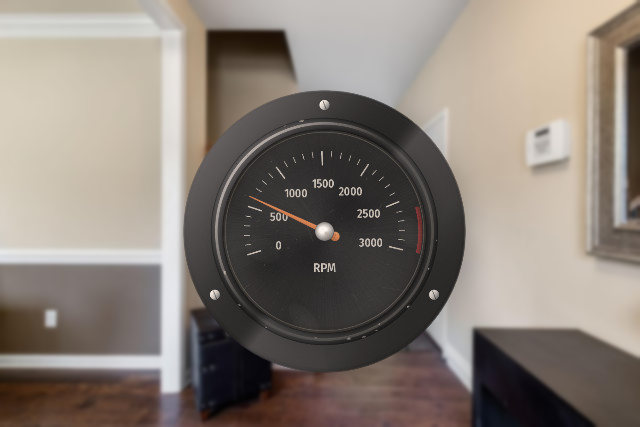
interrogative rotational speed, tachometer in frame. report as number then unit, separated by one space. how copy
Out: 600 rpm
